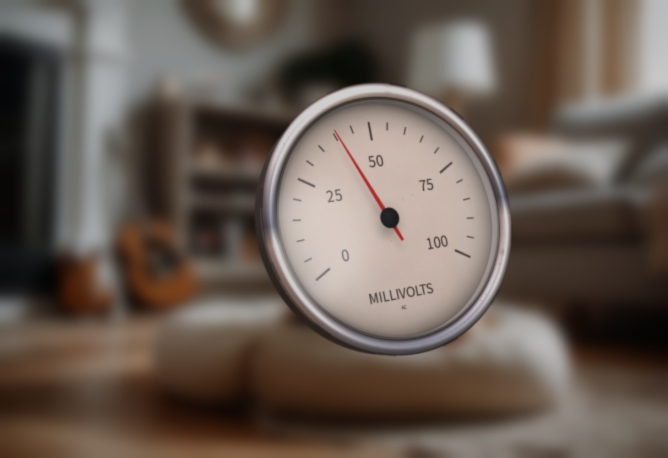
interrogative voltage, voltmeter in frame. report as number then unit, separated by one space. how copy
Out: 40 mV
